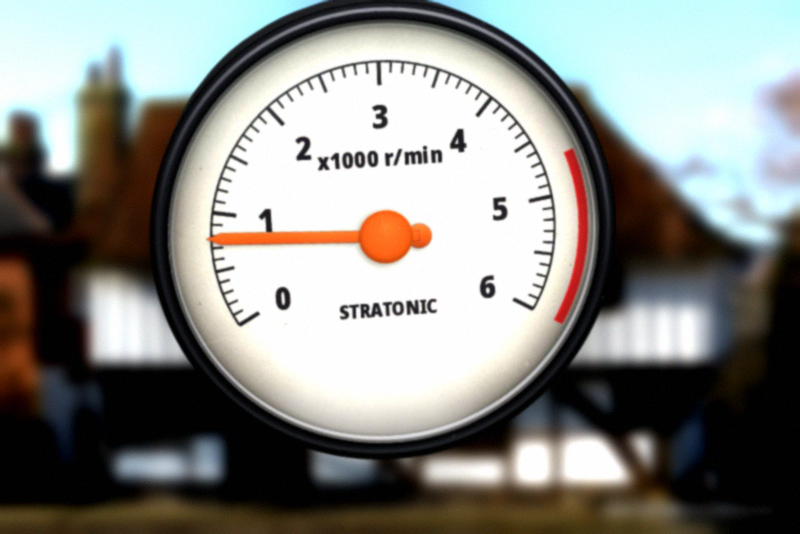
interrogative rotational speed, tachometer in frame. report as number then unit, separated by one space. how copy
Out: 800 rpm
